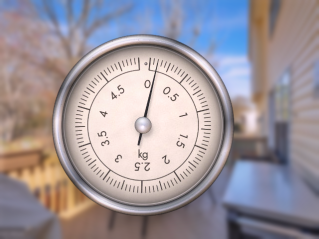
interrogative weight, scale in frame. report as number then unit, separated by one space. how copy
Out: 0.1 kg
